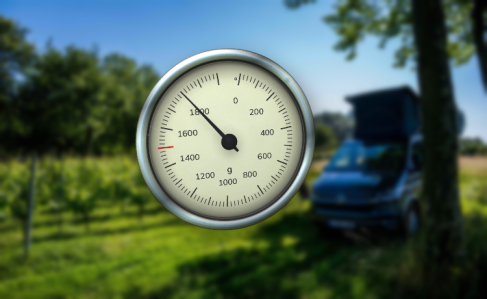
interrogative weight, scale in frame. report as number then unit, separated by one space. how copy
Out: 1800 g
